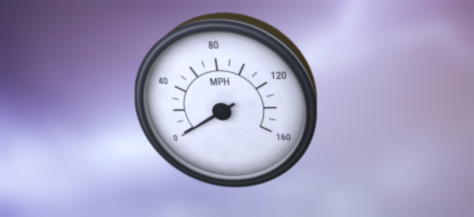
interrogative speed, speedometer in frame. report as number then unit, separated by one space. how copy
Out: 0 mph
